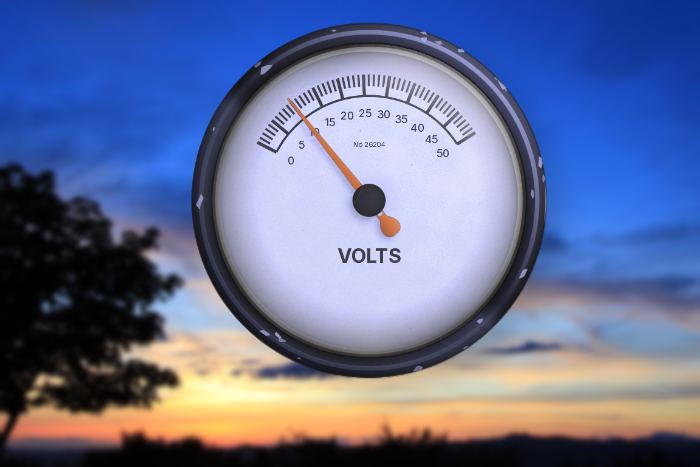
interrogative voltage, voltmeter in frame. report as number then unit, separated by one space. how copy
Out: 10 V
